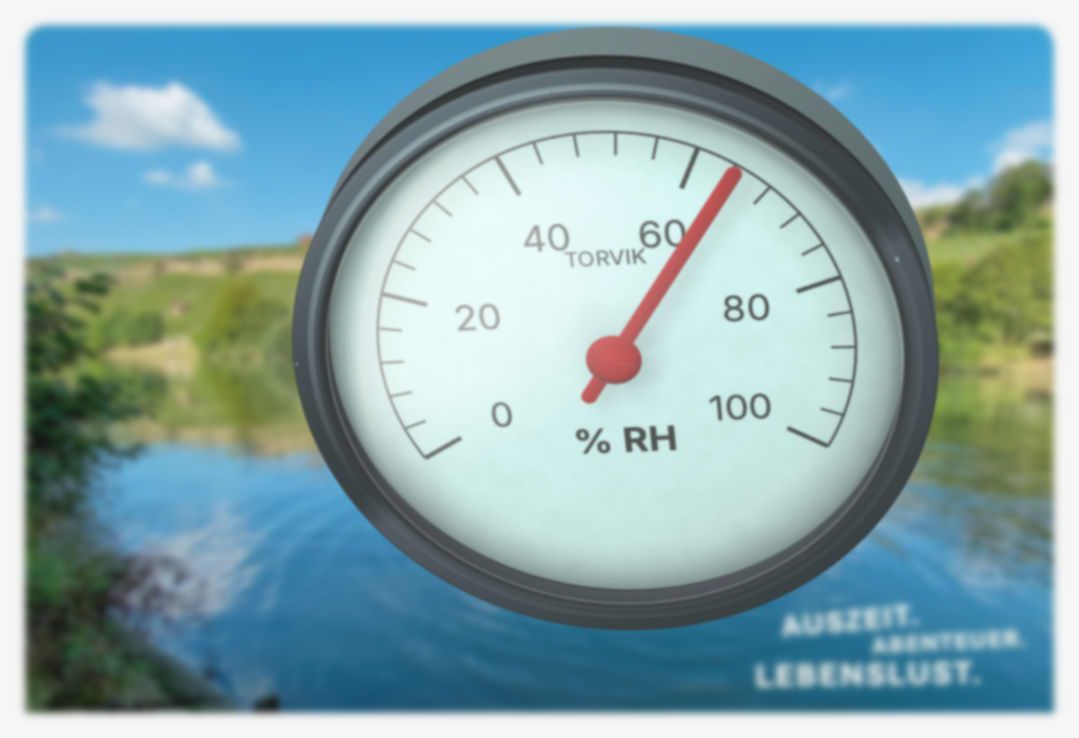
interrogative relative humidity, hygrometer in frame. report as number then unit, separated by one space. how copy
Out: 64 %
